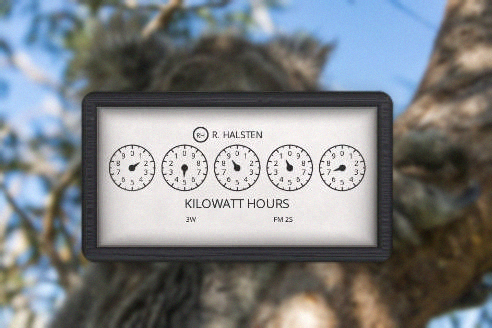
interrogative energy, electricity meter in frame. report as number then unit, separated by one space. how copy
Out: 14907 kWh
